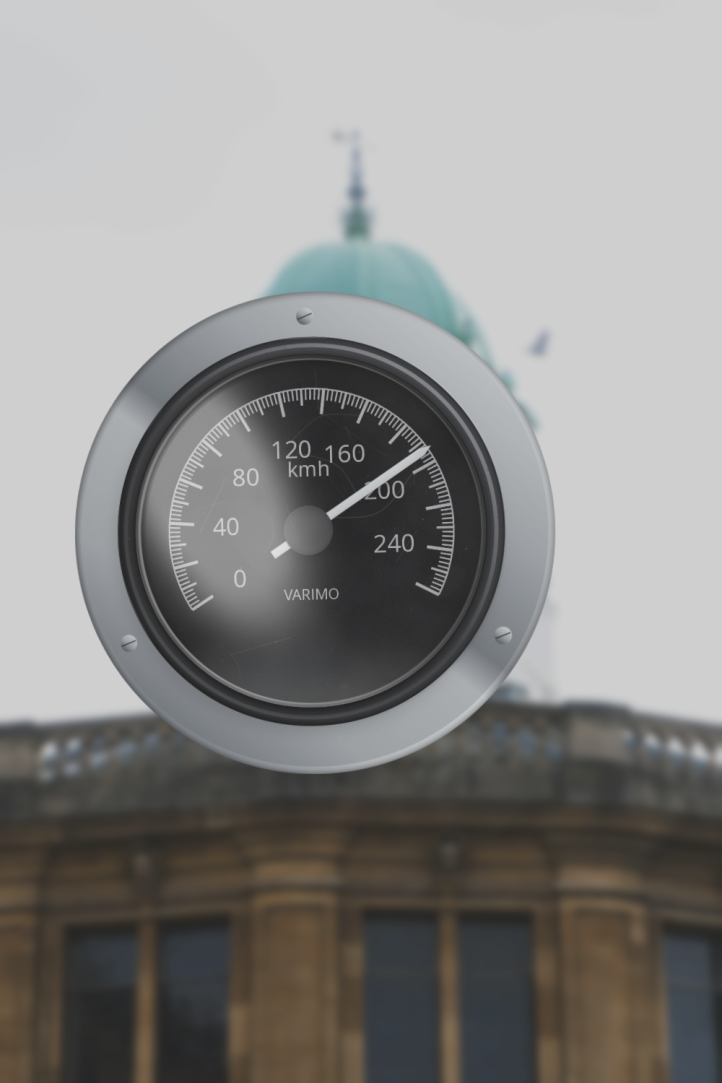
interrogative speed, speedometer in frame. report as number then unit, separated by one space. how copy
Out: 194 km/h
